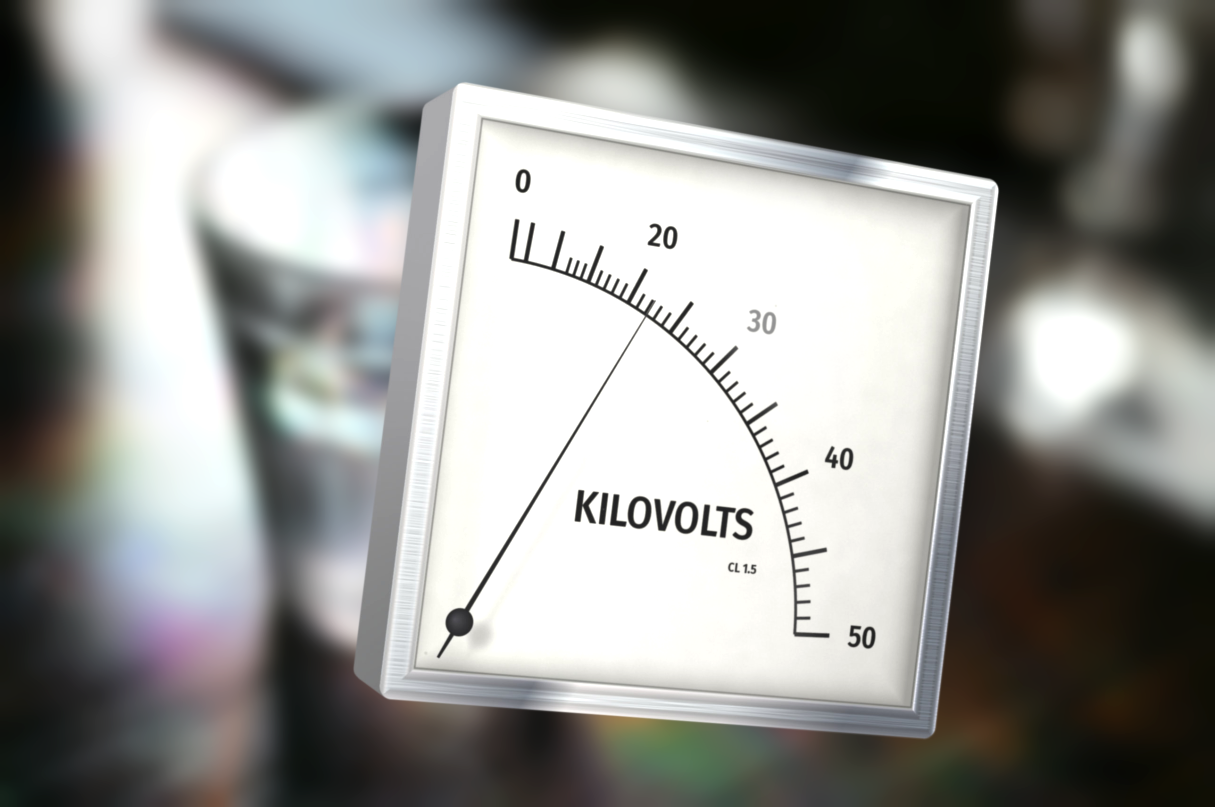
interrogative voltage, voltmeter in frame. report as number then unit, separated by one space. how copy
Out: 22 kV
